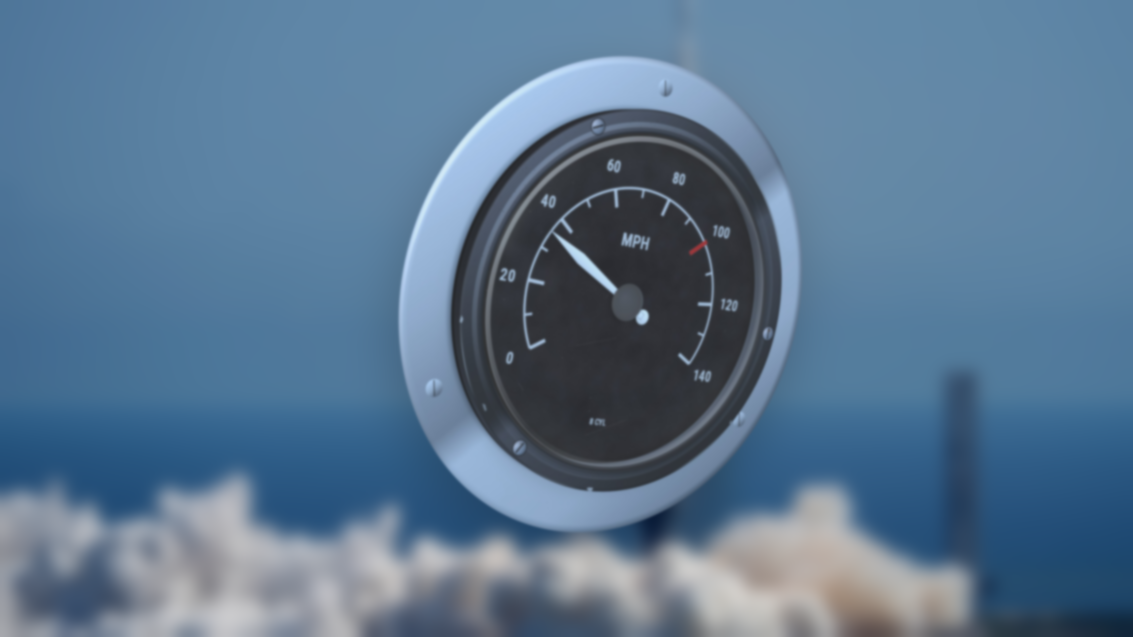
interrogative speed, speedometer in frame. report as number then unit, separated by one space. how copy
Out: 35 mph
